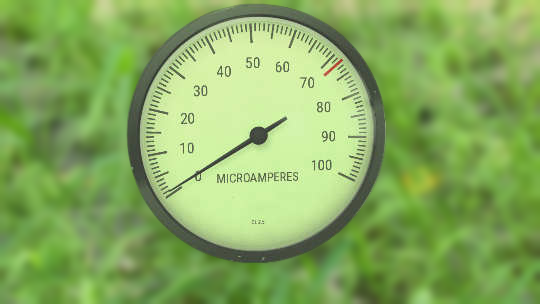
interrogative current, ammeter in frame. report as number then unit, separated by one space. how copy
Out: 1 µA
